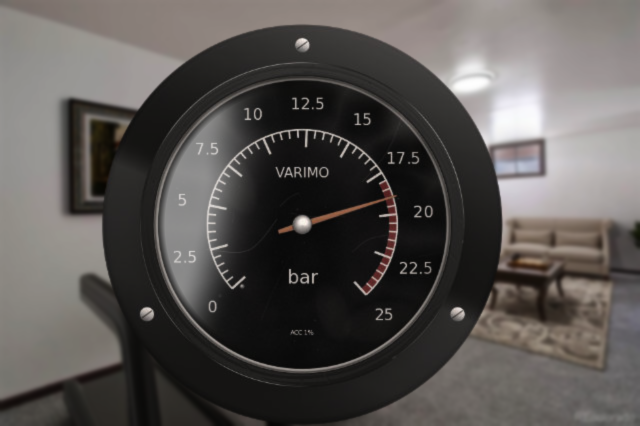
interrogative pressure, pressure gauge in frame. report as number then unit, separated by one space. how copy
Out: 19 bar
